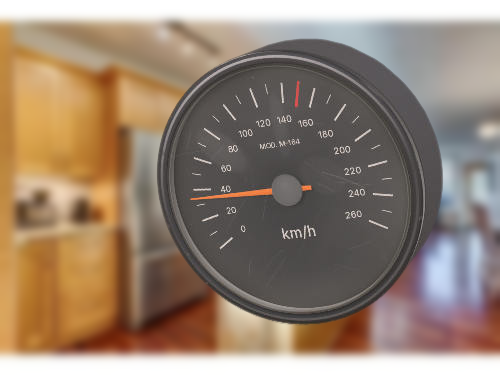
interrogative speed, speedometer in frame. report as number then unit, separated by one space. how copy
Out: 35 km/h
